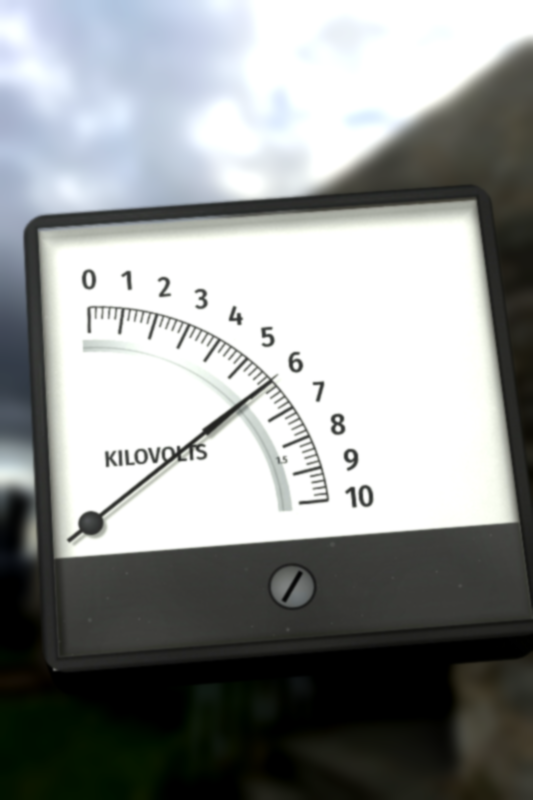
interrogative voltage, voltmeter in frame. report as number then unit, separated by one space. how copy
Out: 6 kV
